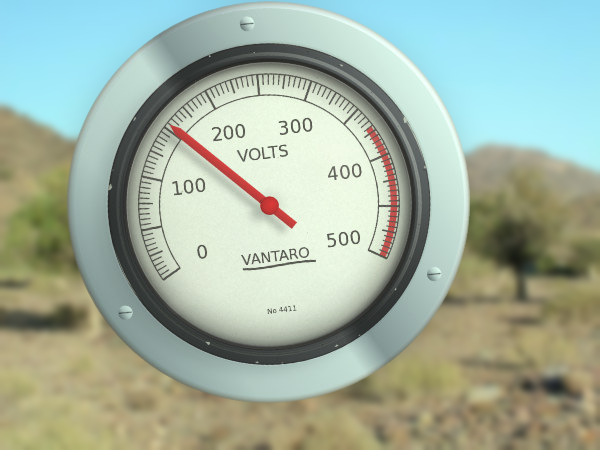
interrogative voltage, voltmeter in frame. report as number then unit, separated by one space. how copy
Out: 155 V
